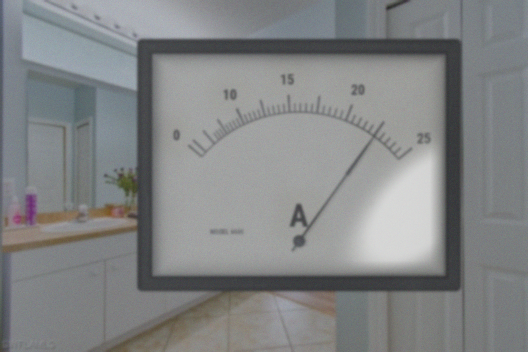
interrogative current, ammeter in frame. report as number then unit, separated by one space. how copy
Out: 22.5 A
